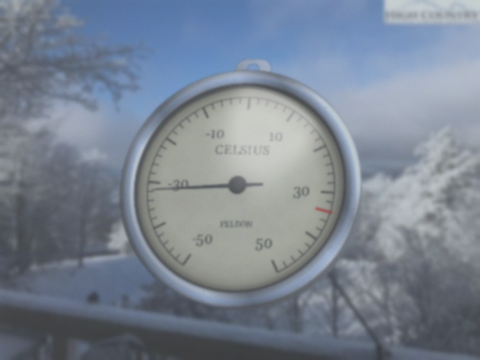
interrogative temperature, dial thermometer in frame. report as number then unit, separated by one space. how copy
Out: -32 °C
